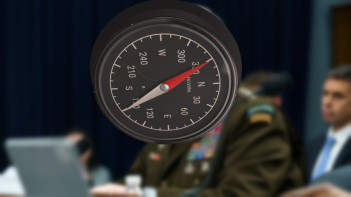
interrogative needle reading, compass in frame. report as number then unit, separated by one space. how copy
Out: 330 °
